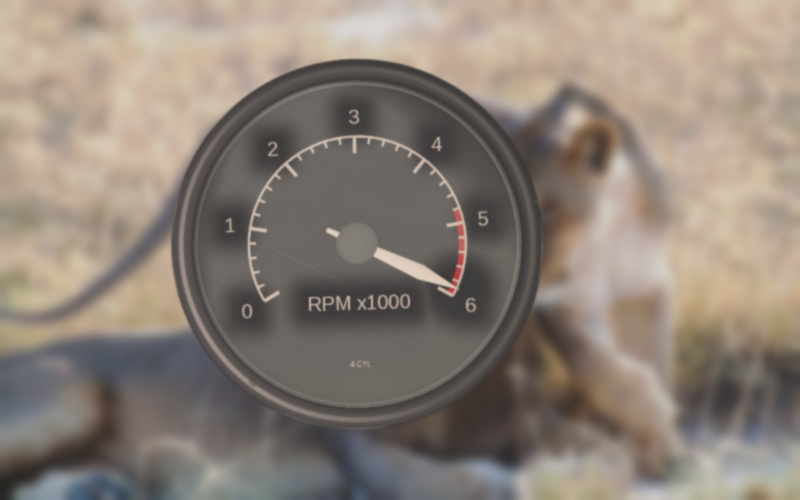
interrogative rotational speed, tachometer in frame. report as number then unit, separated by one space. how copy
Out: 5900 rpm
